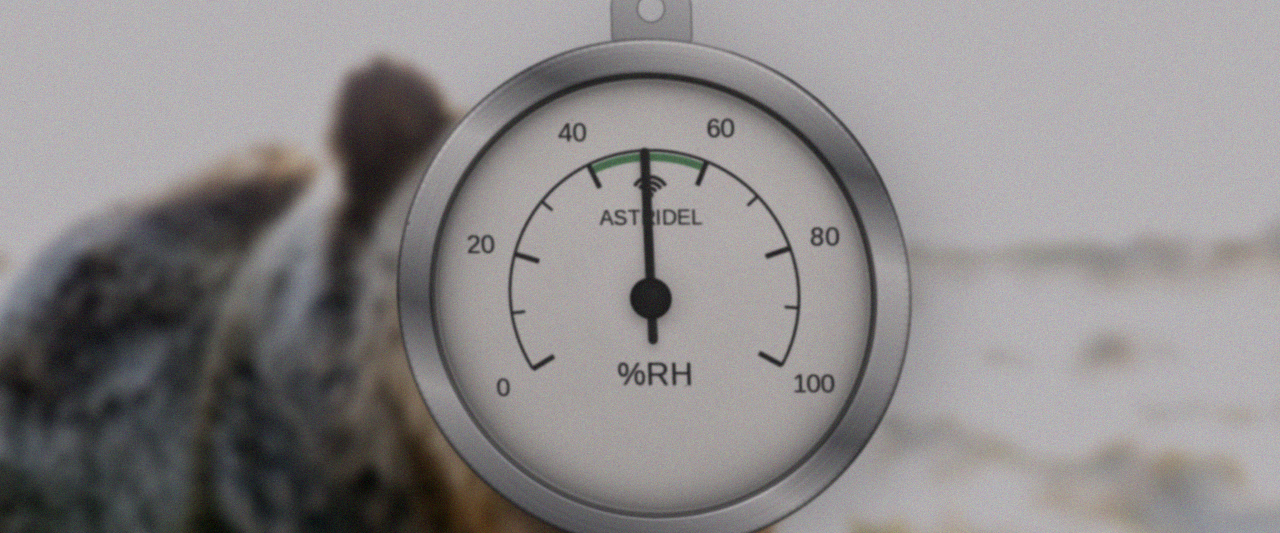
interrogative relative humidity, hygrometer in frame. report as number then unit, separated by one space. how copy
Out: 50 %
